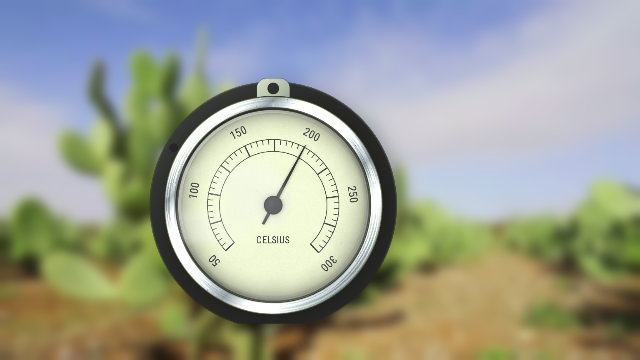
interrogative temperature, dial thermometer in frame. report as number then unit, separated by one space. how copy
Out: 200 °C
